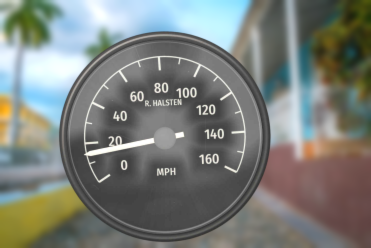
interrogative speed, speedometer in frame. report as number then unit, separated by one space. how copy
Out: 15 mph
